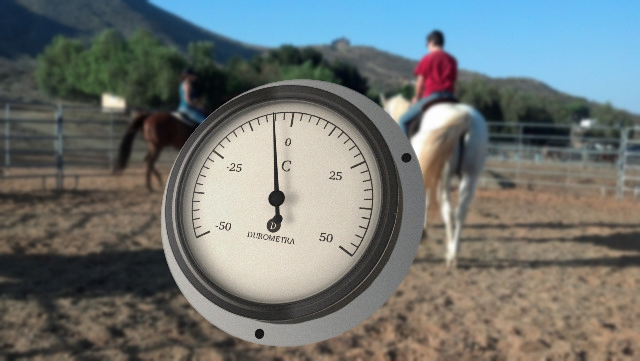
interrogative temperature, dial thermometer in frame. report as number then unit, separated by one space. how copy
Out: -5 °C
